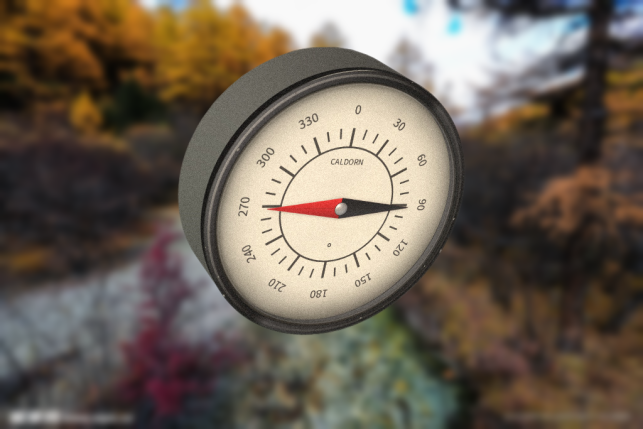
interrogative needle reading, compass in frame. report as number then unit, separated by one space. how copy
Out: 270 °
